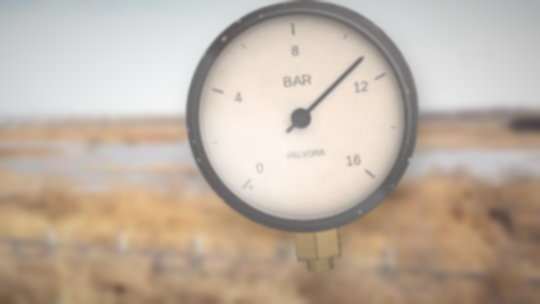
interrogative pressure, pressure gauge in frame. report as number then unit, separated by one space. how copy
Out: 11 bar
